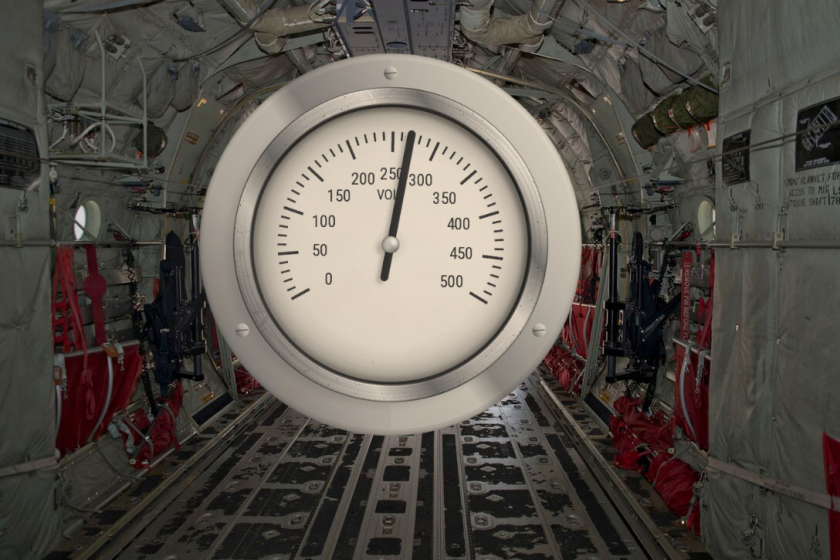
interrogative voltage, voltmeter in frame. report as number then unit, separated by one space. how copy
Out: 270 V
